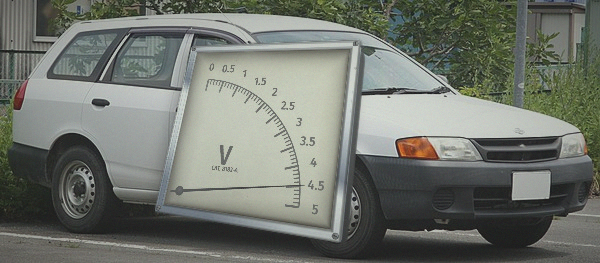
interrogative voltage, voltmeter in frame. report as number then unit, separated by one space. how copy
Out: 4.5 V
